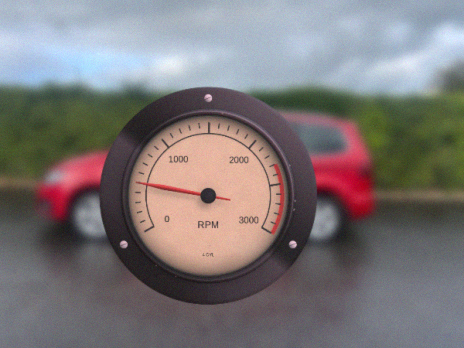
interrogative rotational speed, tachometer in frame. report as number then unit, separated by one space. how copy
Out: 500 rpm
